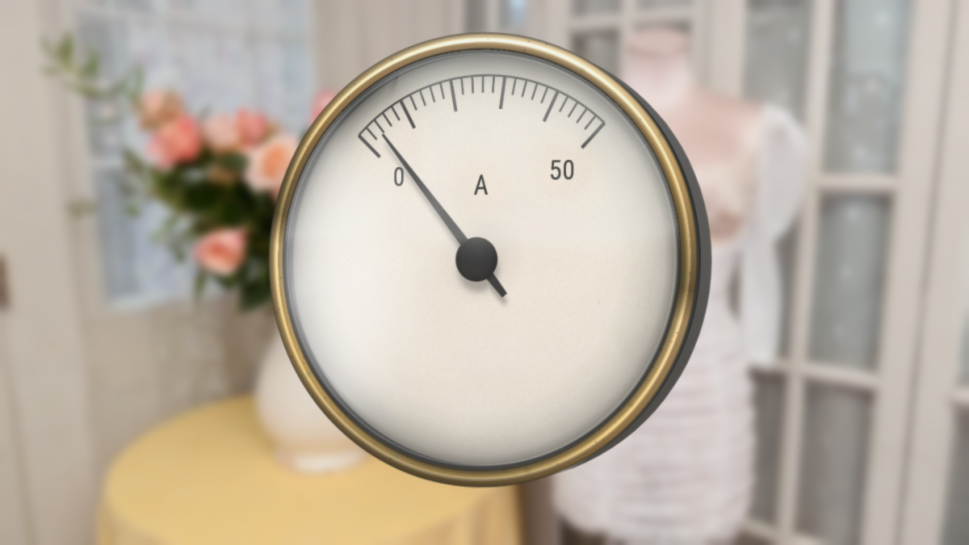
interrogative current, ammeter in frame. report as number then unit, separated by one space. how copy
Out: 4 A
